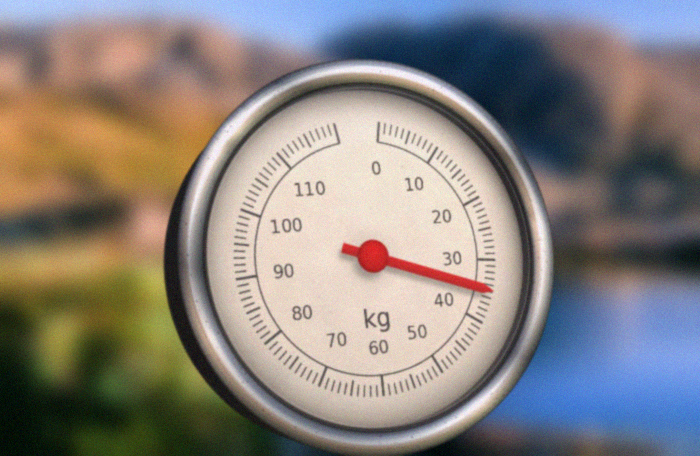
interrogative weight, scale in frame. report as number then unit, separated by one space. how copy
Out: 35 kg
